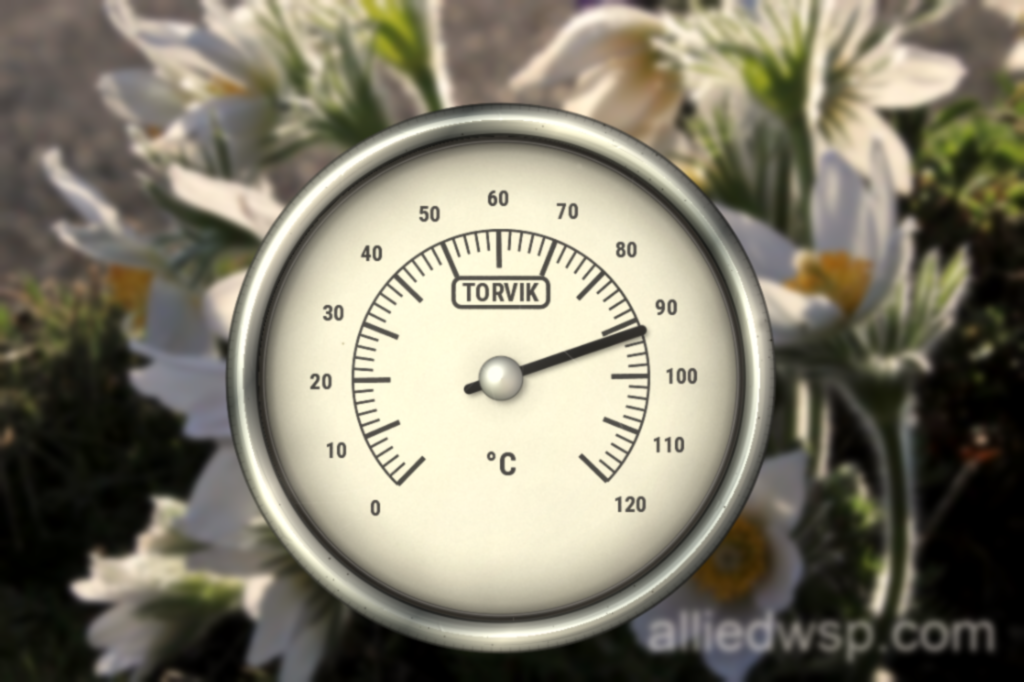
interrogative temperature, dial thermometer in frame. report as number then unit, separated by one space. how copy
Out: 92 °C
